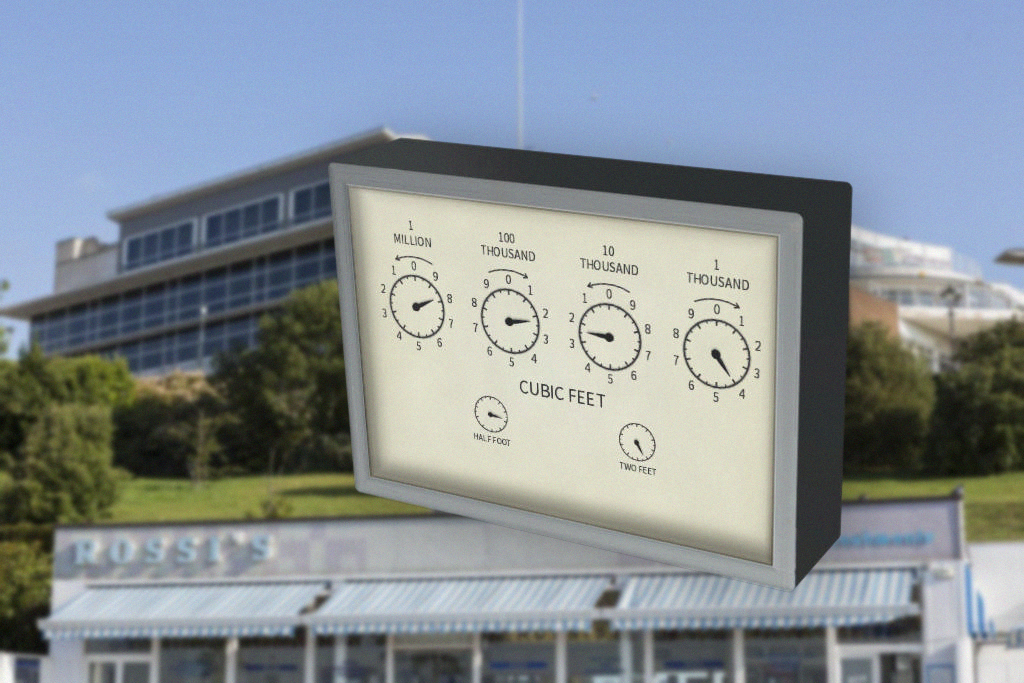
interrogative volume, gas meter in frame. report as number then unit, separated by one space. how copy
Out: 822400 ft³
